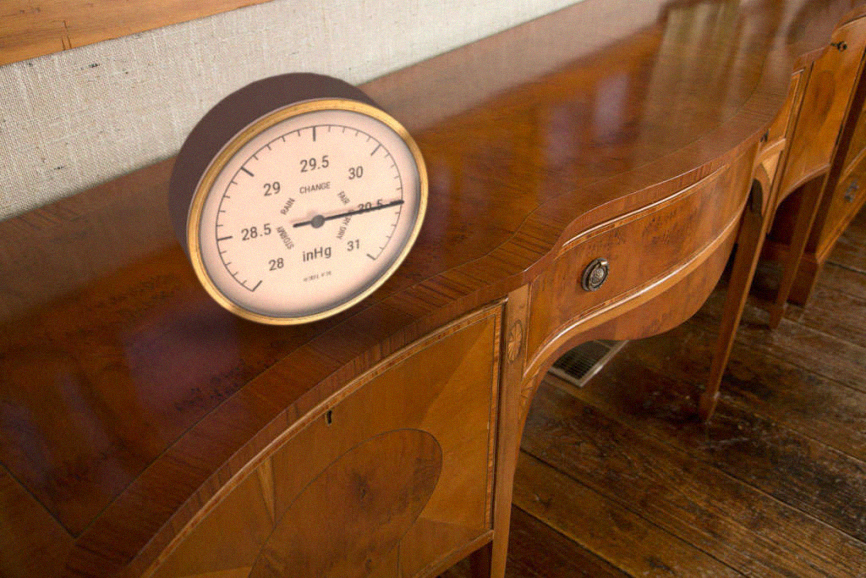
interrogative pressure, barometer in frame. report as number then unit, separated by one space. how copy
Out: 30.5 inHg
